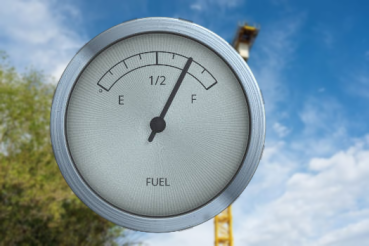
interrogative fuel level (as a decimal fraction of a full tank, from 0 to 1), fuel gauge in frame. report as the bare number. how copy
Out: 0.75
